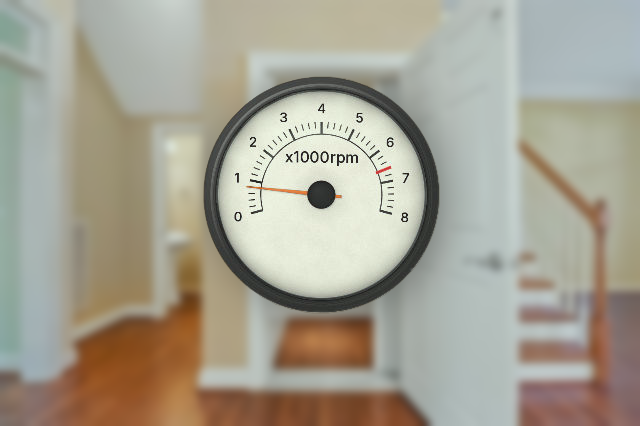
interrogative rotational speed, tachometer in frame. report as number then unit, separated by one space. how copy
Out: 800 rpm
